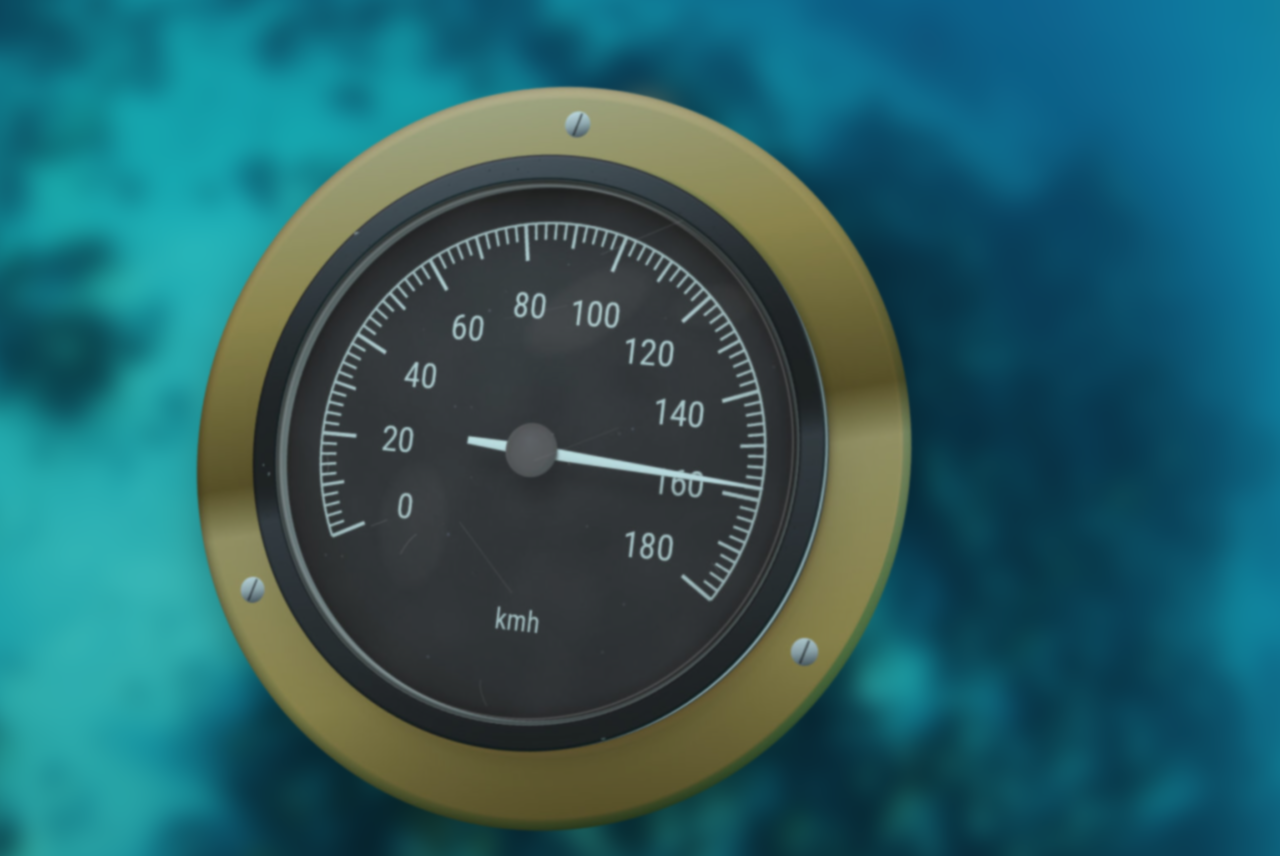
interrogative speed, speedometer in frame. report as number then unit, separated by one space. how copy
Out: 158 km/h
